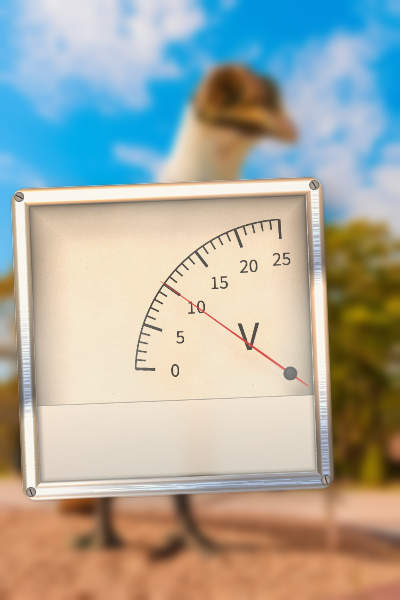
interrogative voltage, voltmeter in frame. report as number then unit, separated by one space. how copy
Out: 10 V
